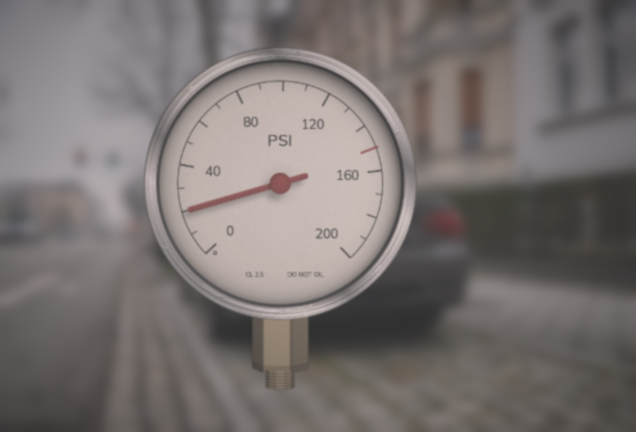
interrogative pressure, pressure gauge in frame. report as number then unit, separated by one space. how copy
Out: 20 psi
